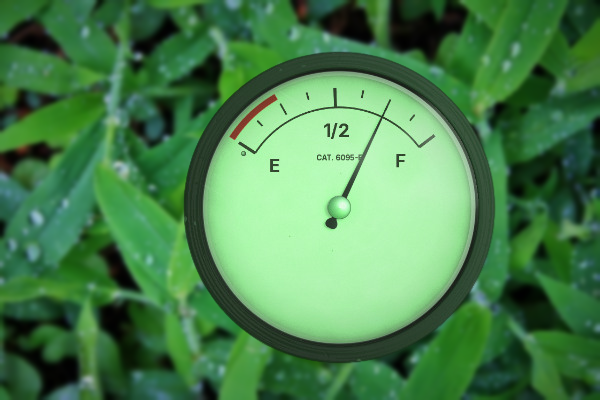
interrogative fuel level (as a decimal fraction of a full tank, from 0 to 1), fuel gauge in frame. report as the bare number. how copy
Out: 0.75
